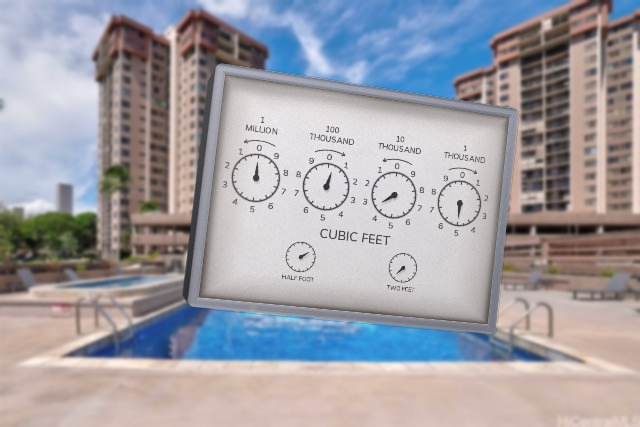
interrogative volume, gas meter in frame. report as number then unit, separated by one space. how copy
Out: 3500 ft³
